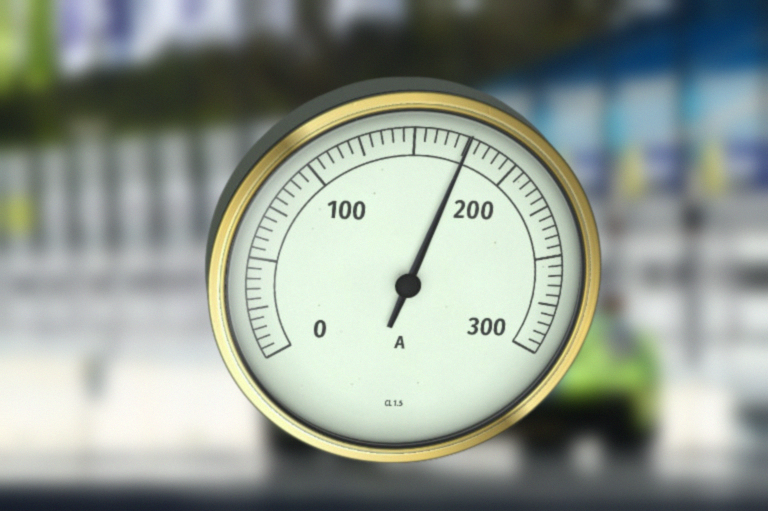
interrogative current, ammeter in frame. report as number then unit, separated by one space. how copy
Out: 175 A
